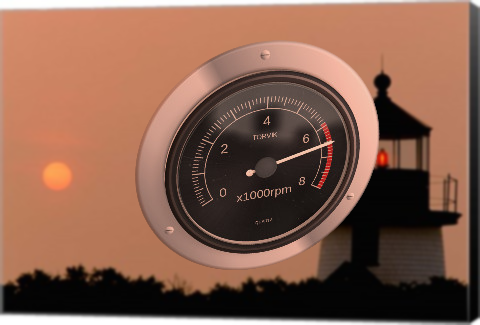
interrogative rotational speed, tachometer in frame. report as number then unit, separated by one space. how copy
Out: 6500 rpm
